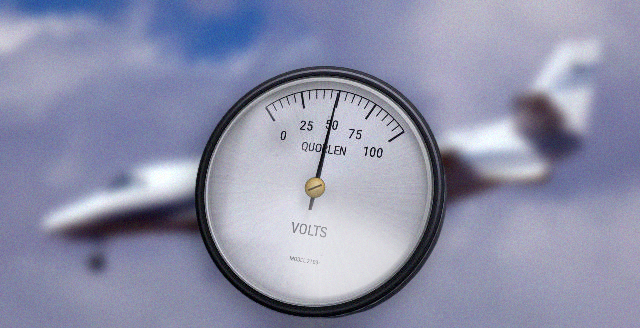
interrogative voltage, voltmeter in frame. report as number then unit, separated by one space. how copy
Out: 50 V
